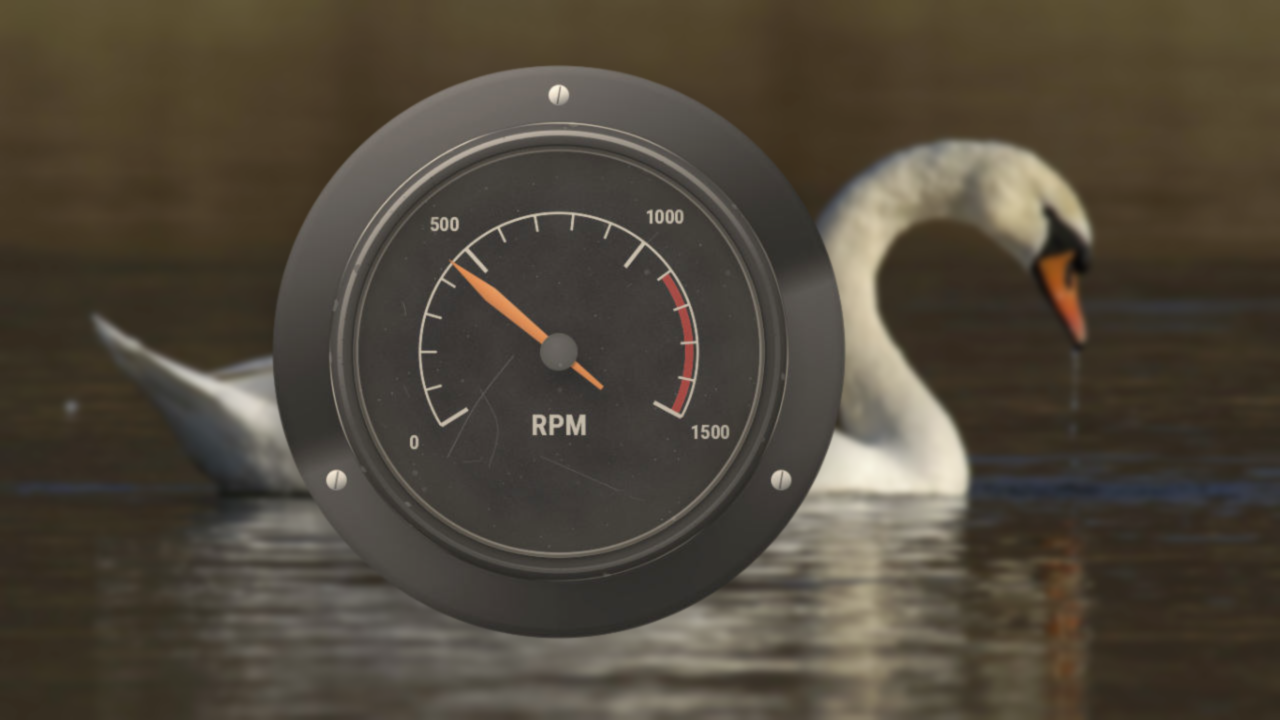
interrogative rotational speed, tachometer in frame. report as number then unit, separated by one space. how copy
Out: 450 rpm
